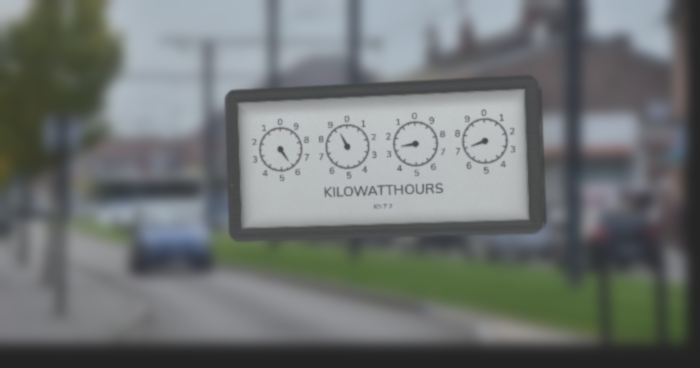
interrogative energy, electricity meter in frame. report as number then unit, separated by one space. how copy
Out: 5927 kWh
